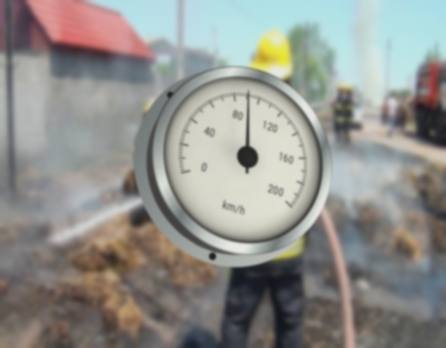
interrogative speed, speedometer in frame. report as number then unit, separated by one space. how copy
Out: 90 km/h
